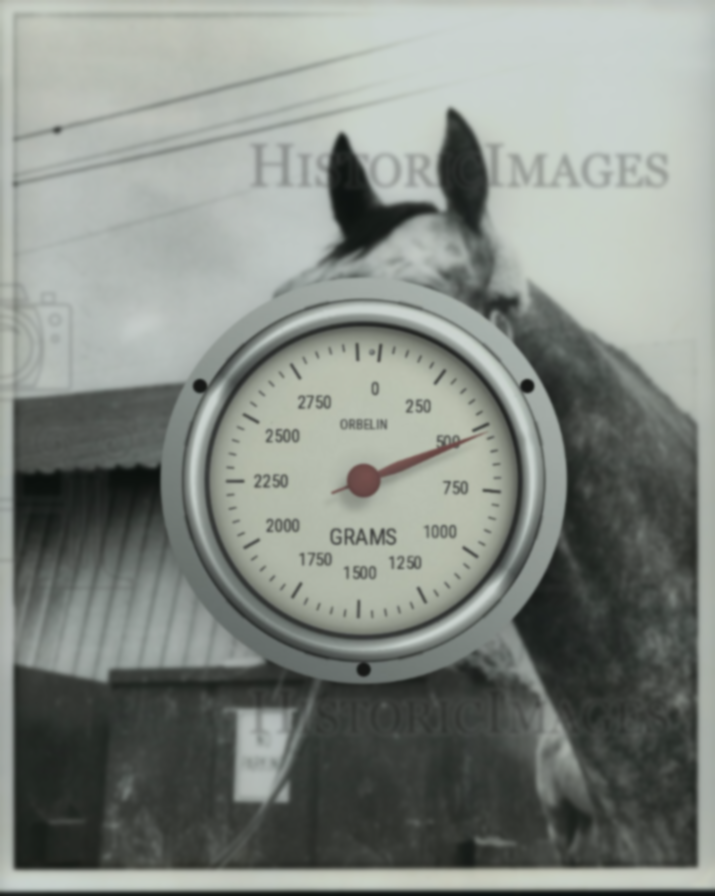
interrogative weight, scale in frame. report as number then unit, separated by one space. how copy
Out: 525 g
